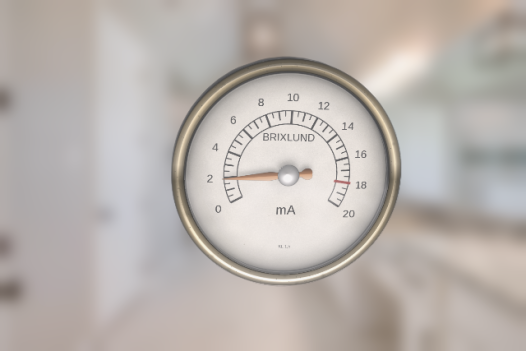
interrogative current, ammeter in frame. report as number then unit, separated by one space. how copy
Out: 2 mA
